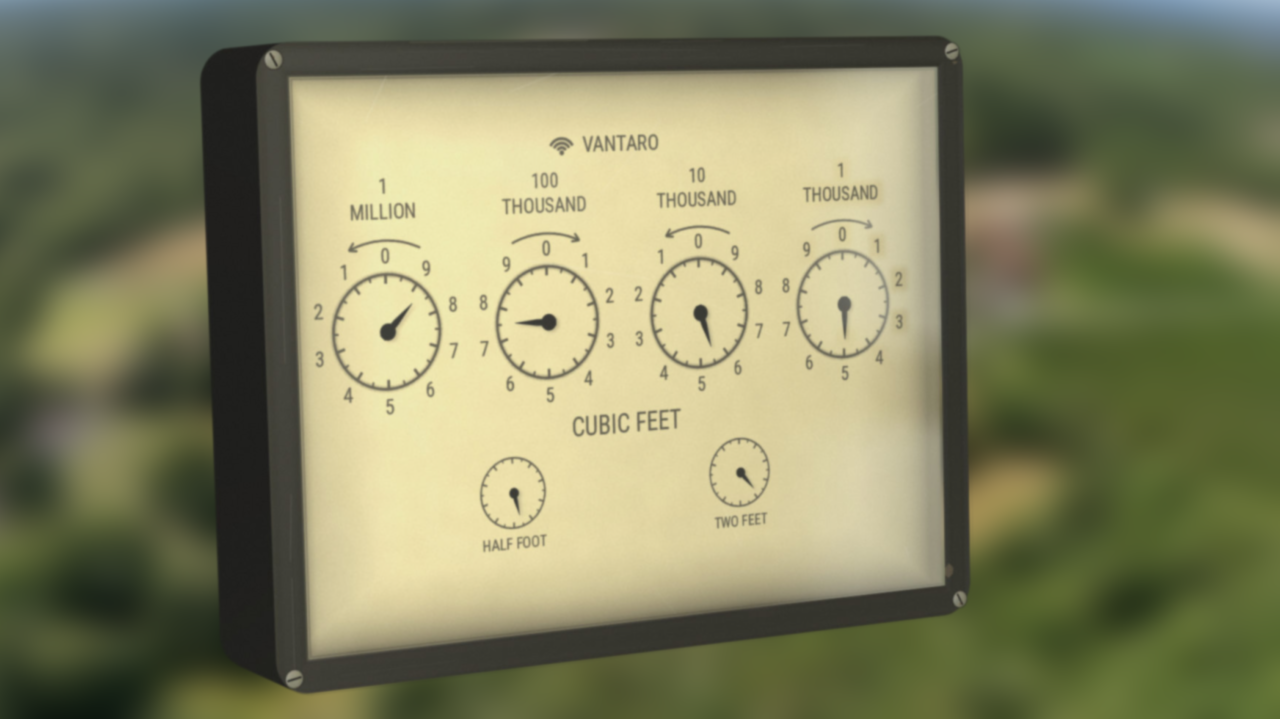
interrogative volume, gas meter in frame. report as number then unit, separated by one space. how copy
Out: 875500 ft³
